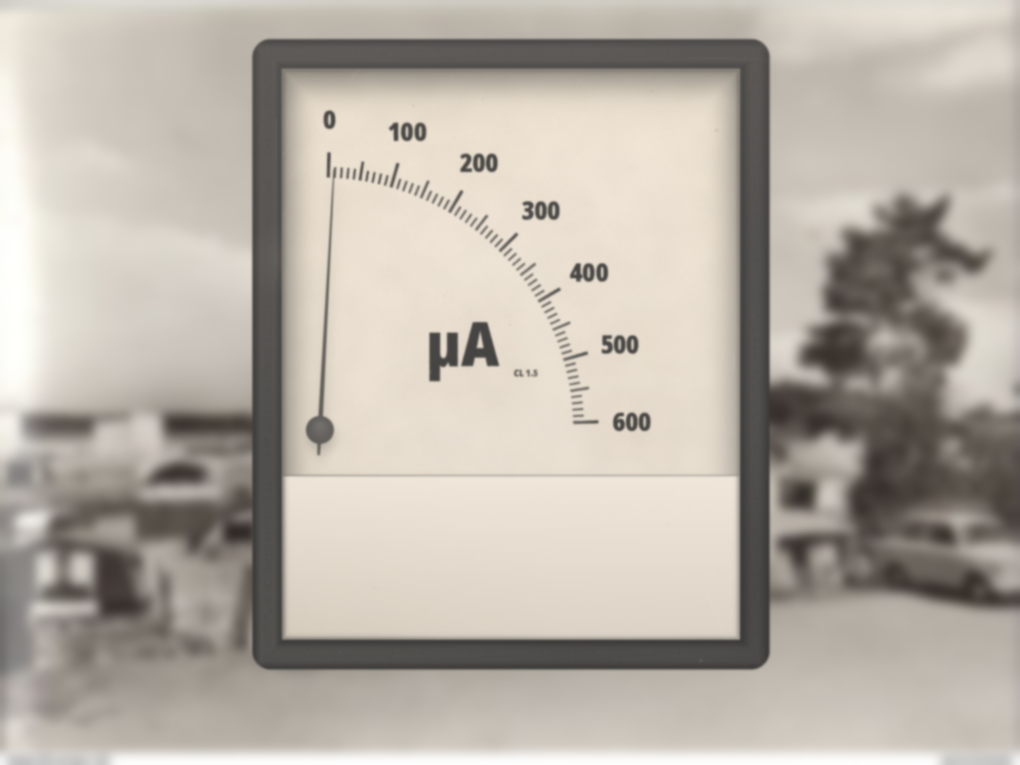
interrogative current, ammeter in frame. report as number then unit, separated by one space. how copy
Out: 10 µA
